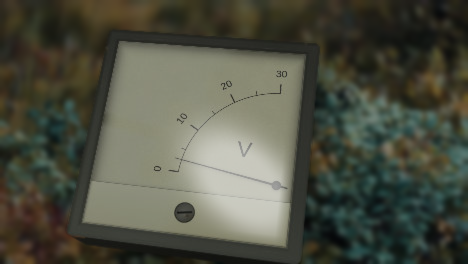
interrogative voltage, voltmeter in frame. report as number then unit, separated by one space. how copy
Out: 2.5 V
